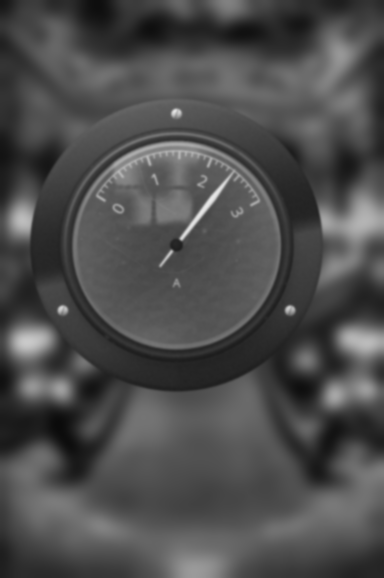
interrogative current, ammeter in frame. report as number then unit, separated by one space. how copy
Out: 2.4 A
